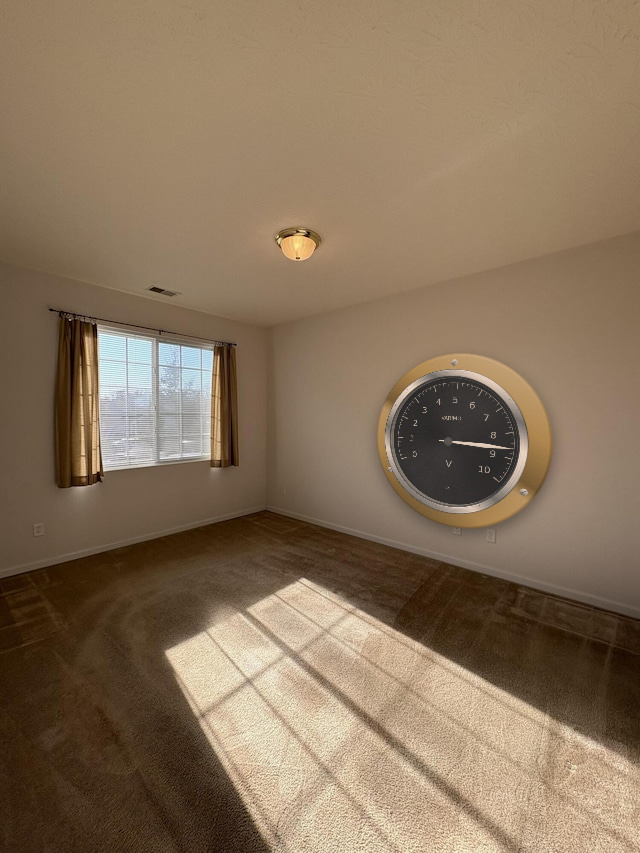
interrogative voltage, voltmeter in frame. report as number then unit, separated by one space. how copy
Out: 8.6 V
